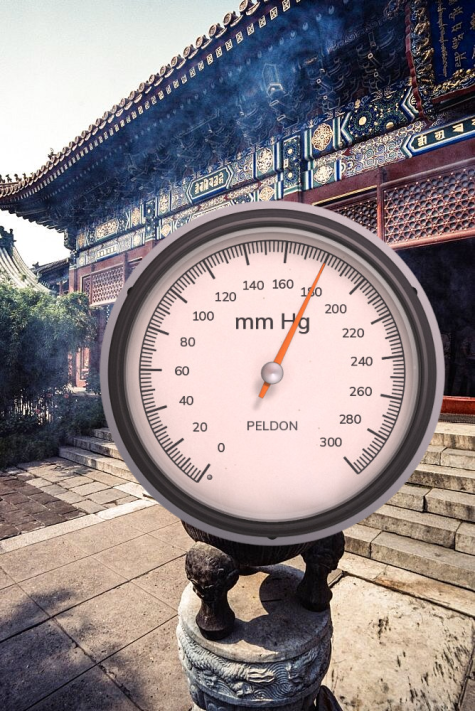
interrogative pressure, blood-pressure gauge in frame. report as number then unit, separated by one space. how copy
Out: 180 mmHg
